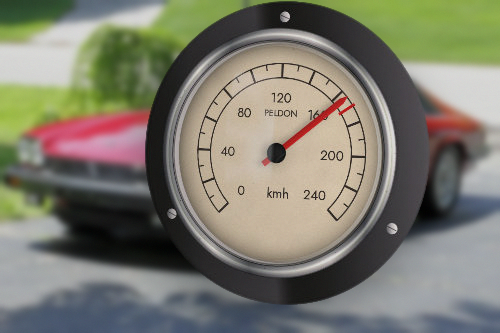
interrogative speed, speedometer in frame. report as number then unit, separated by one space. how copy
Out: 165 km/h
